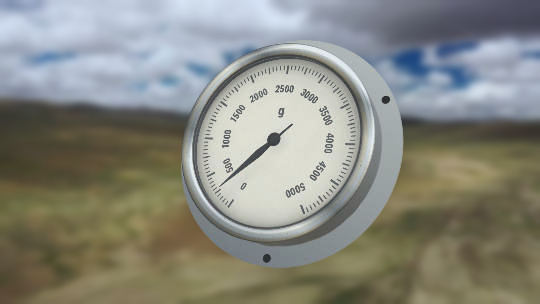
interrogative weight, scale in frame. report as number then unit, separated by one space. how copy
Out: 250 g
